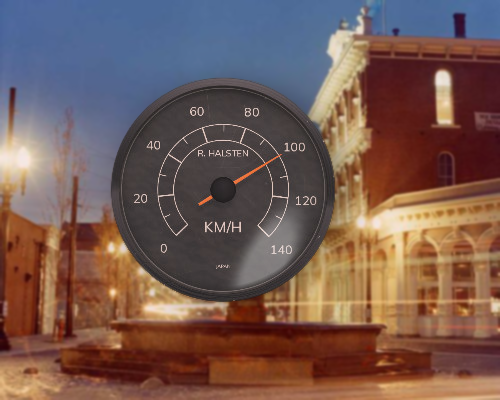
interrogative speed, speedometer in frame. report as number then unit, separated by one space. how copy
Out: 100 km/h
